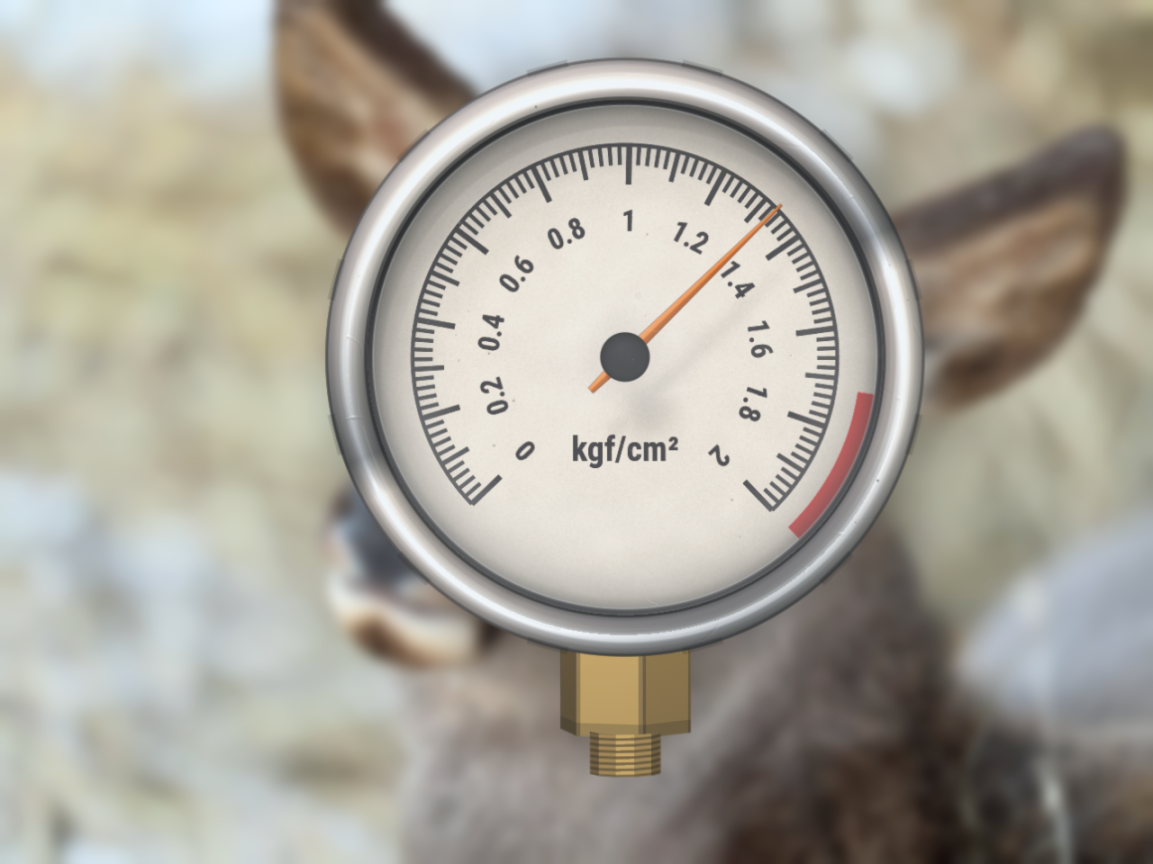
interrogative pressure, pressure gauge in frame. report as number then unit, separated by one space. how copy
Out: 1.33 kg/cm²
